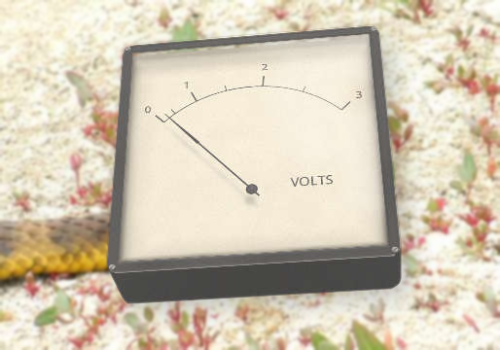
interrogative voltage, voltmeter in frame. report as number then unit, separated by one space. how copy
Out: 0.25 V
